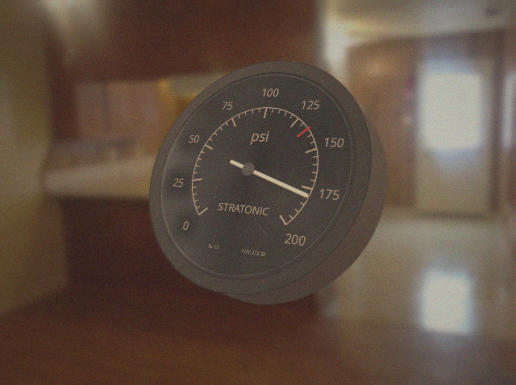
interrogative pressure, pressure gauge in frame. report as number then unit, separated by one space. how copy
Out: 180 psi
